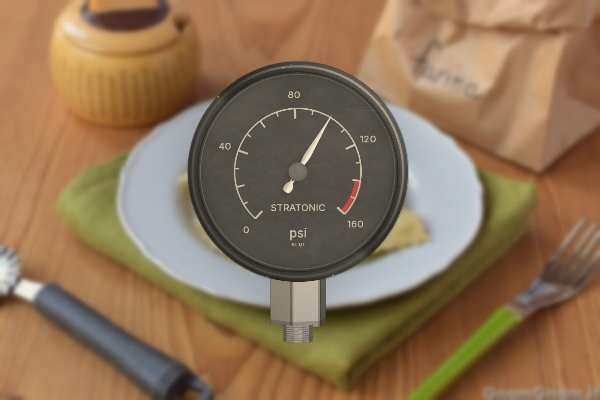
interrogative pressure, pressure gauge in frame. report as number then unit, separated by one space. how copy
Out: 100 psi
